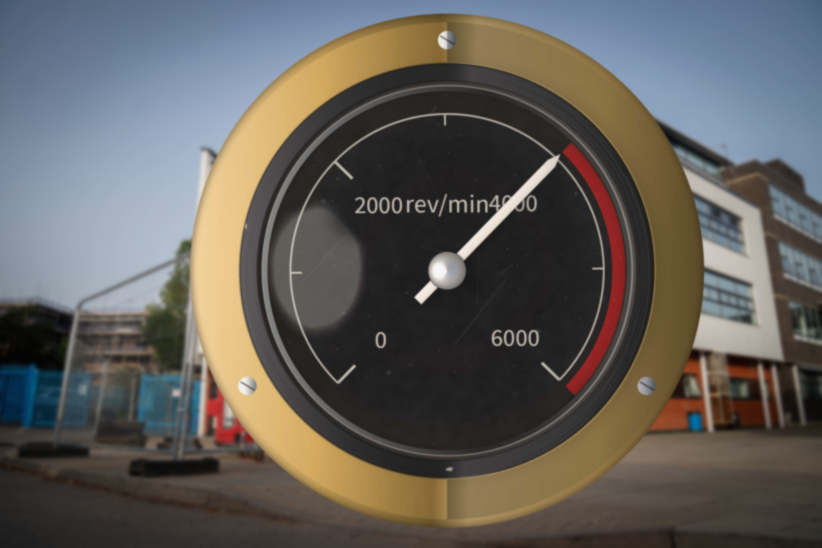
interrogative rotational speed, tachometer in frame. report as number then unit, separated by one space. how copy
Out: 4000 rpm
